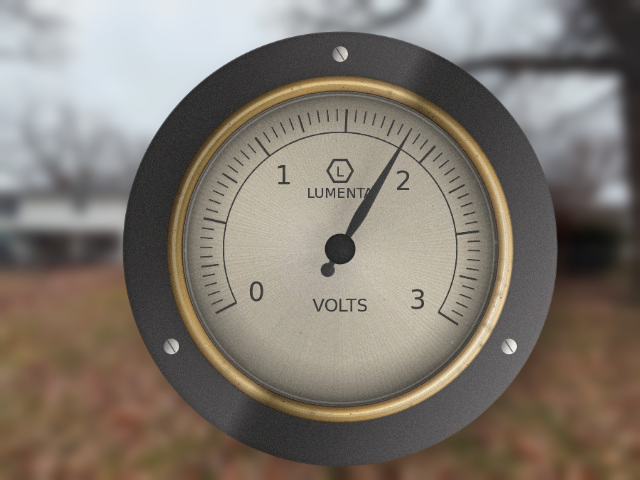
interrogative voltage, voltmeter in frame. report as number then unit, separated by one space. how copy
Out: 1.85 V
